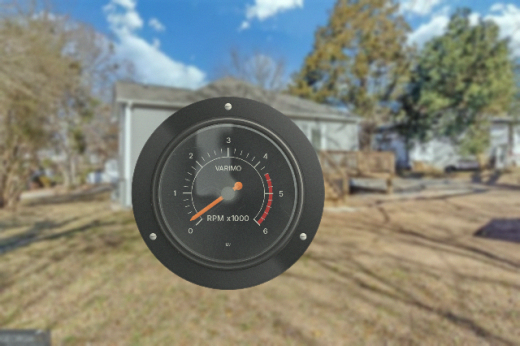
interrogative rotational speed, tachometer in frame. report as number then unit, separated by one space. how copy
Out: 200 rpm
